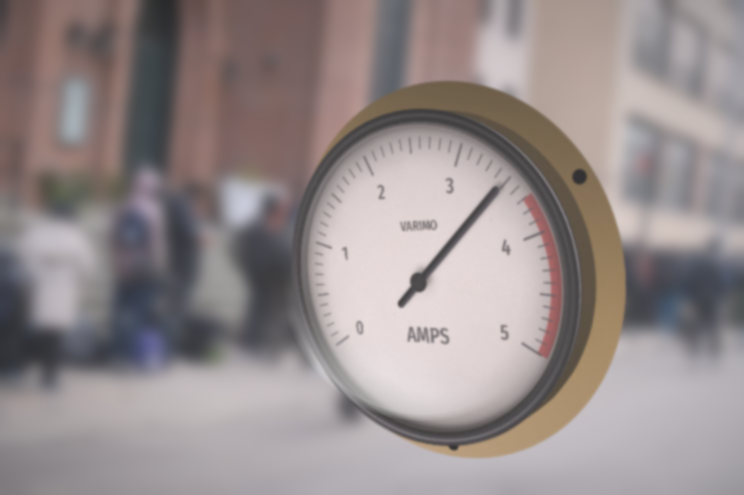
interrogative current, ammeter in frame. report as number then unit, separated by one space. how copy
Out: 3.5 A
